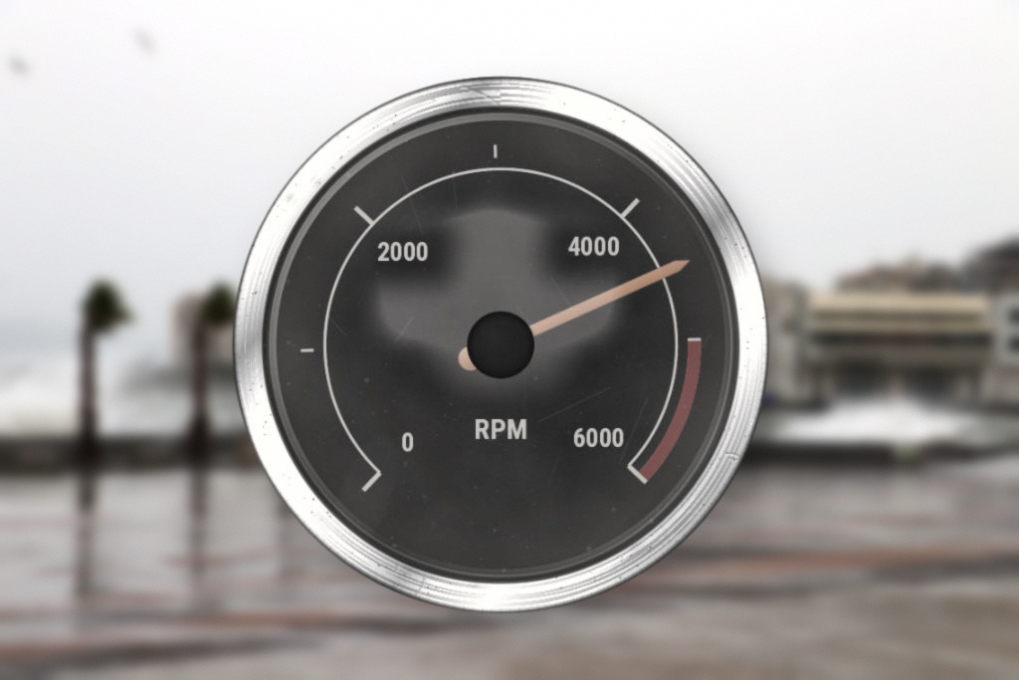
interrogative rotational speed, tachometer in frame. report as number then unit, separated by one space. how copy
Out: 4500 rpm
